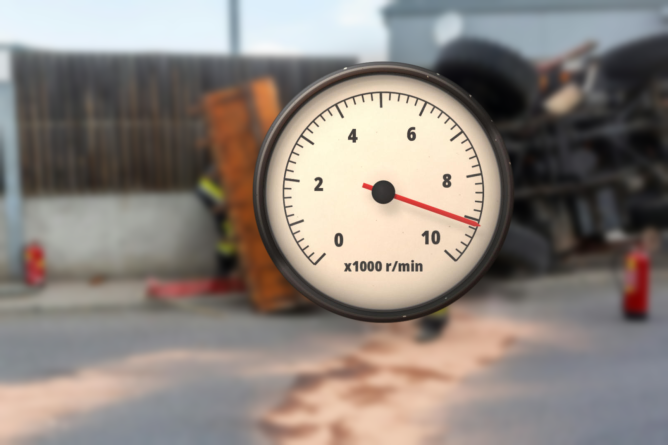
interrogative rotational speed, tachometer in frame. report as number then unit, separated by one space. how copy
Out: 9100 rpm
